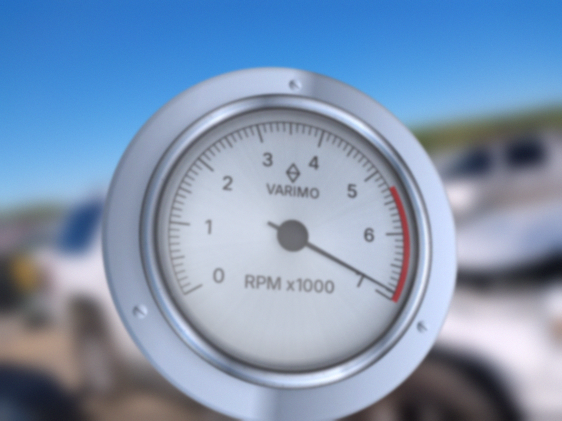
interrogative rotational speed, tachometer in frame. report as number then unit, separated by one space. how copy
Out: 6900 rpm
